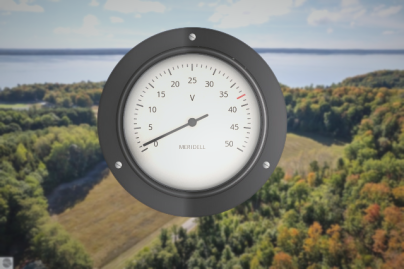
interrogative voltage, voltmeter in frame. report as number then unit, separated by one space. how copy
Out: 1 V
